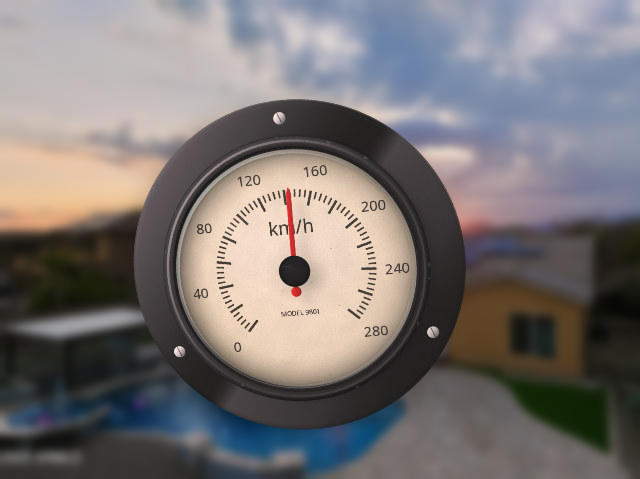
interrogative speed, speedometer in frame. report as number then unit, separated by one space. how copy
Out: 144 km/h
